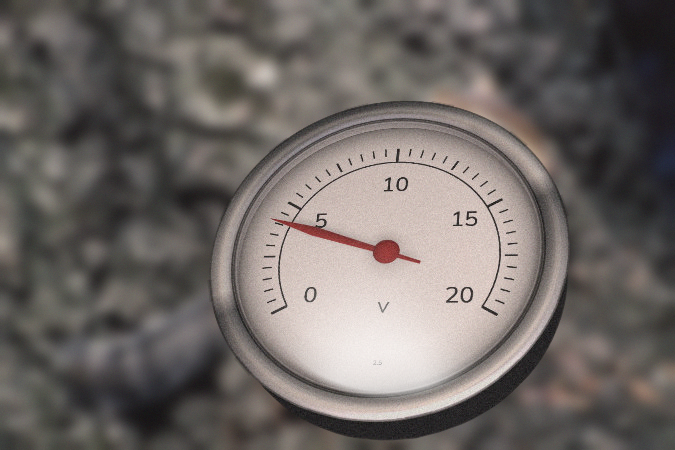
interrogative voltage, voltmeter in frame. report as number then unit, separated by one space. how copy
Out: 4 V
